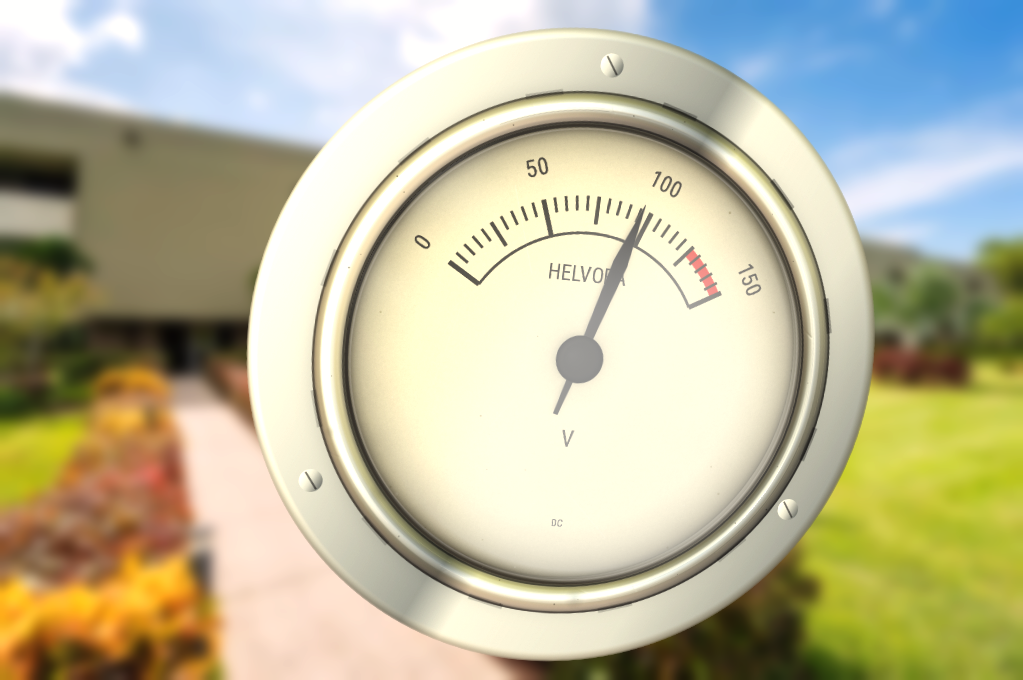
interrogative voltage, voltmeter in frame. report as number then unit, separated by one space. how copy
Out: 95 V
